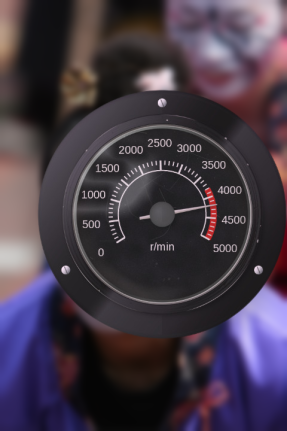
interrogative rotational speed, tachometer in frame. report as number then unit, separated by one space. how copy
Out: 4200 rpm
